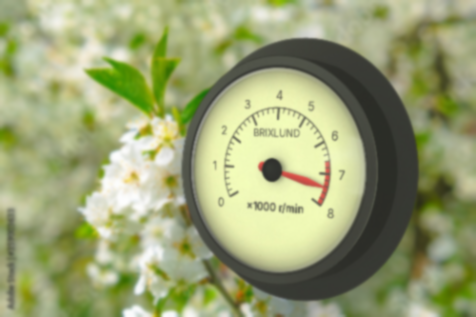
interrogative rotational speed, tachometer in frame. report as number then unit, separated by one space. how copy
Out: 7400 rpm
